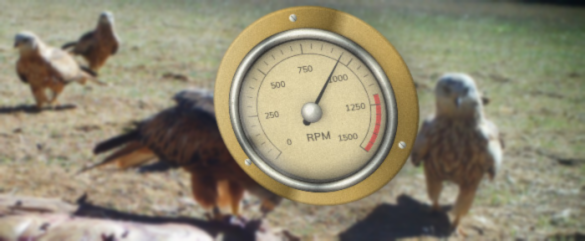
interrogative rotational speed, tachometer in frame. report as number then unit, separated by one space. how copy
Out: 950 rpm
